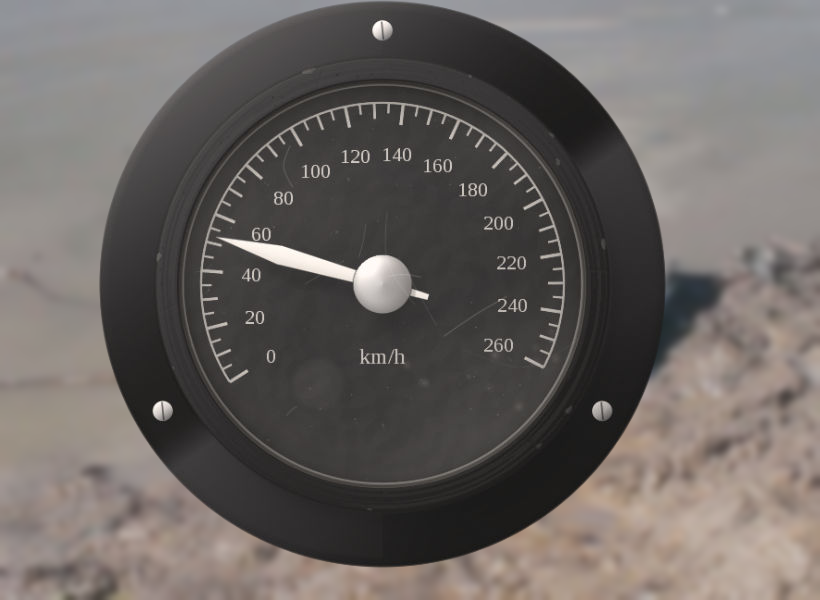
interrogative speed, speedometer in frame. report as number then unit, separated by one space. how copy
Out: 52.5 km/h
